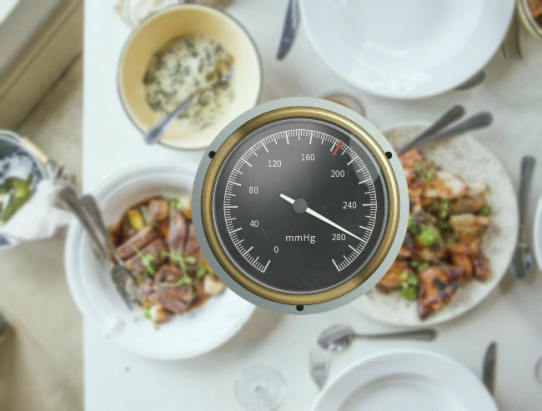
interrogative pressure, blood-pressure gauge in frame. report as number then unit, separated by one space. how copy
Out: 270 mmHg
